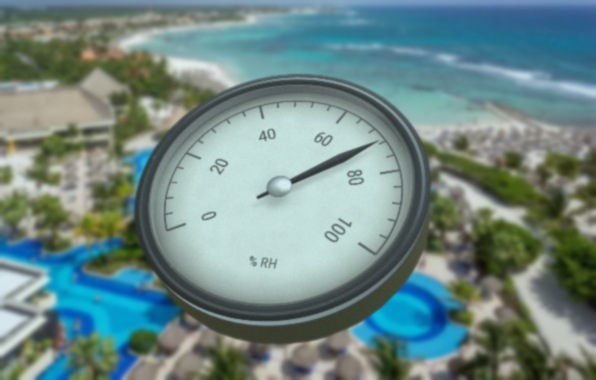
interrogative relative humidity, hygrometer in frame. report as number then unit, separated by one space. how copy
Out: 72 %
